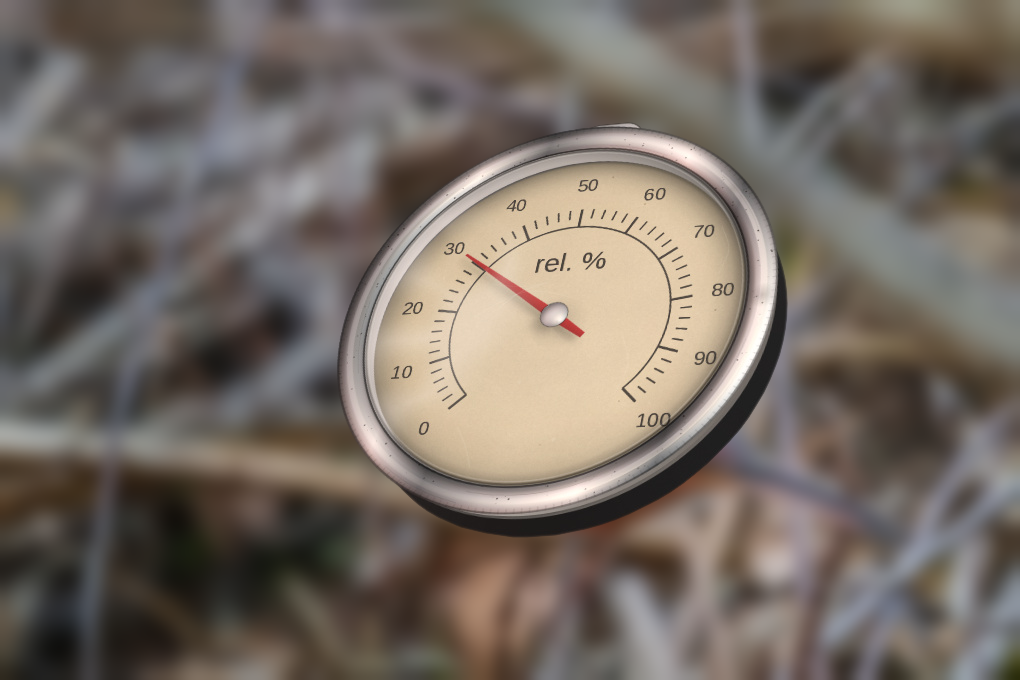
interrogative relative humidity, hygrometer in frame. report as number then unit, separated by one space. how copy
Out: 30 %
